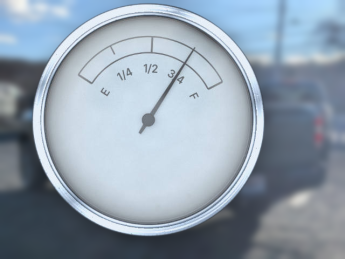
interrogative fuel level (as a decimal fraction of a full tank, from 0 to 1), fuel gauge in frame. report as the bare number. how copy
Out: 0.75
